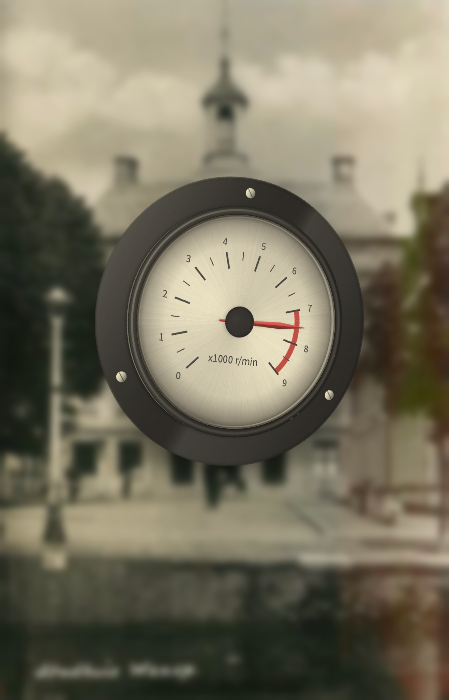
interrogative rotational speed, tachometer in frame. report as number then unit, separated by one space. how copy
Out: 7500 rpm
